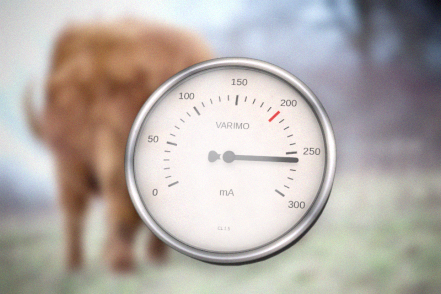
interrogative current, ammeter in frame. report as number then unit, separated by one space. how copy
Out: 260 mA
